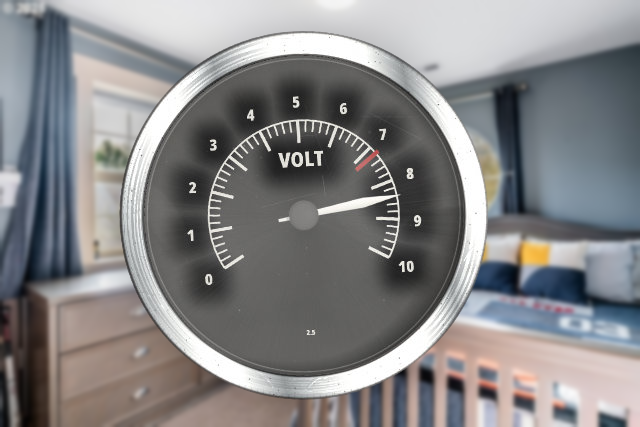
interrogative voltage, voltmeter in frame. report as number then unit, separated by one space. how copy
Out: 8.4 V
